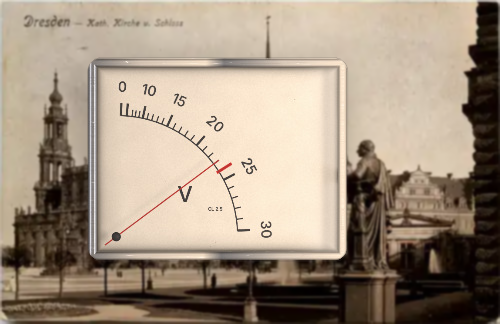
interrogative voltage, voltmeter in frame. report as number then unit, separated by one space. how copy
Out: 23 V
